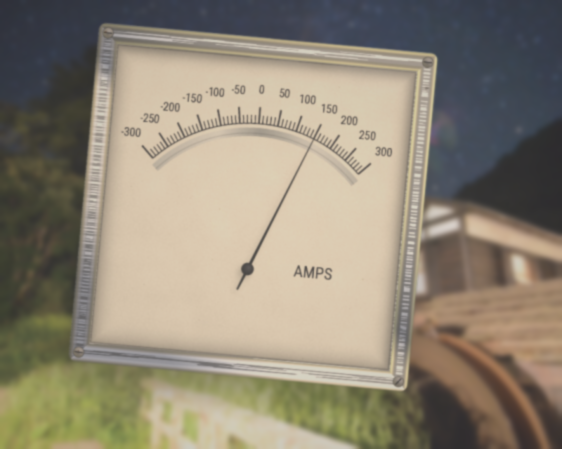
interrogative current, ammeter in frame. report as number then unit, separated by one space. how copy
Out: 150 A
